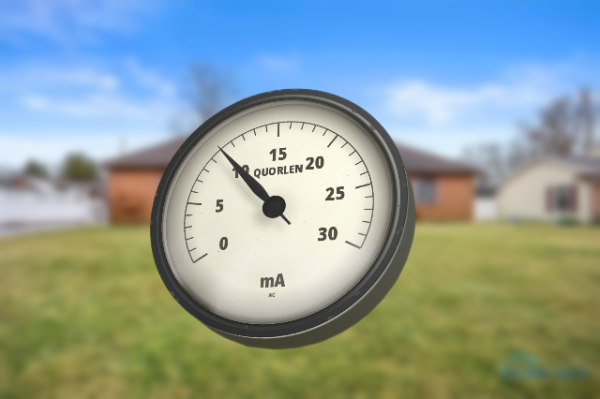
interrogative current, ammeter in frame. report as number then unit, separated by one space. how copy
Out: 10 mA
